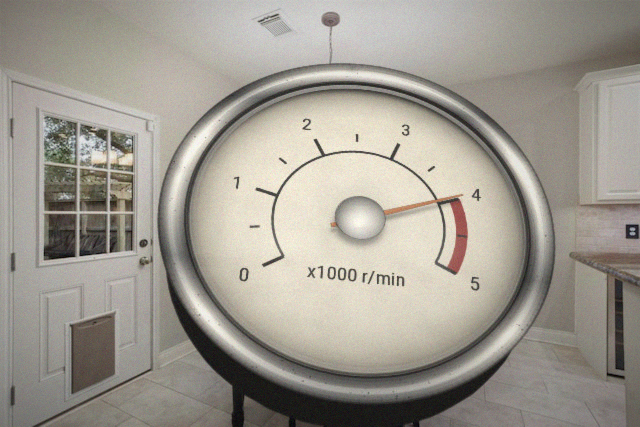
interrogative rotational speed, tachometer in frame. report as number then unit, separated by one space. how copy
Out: 4000 rpm
